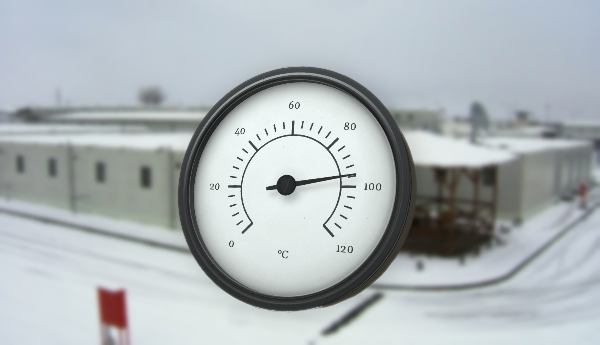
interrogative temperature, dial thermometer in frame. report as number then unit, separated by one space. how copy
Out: 96 °C
